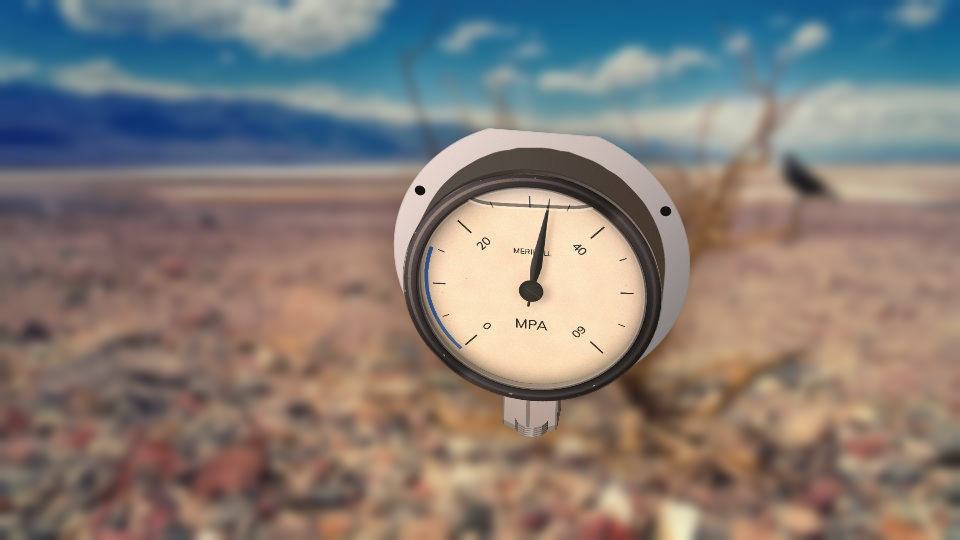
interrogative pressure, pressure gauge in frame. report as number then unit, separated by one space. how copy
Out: 32.5 MPa
